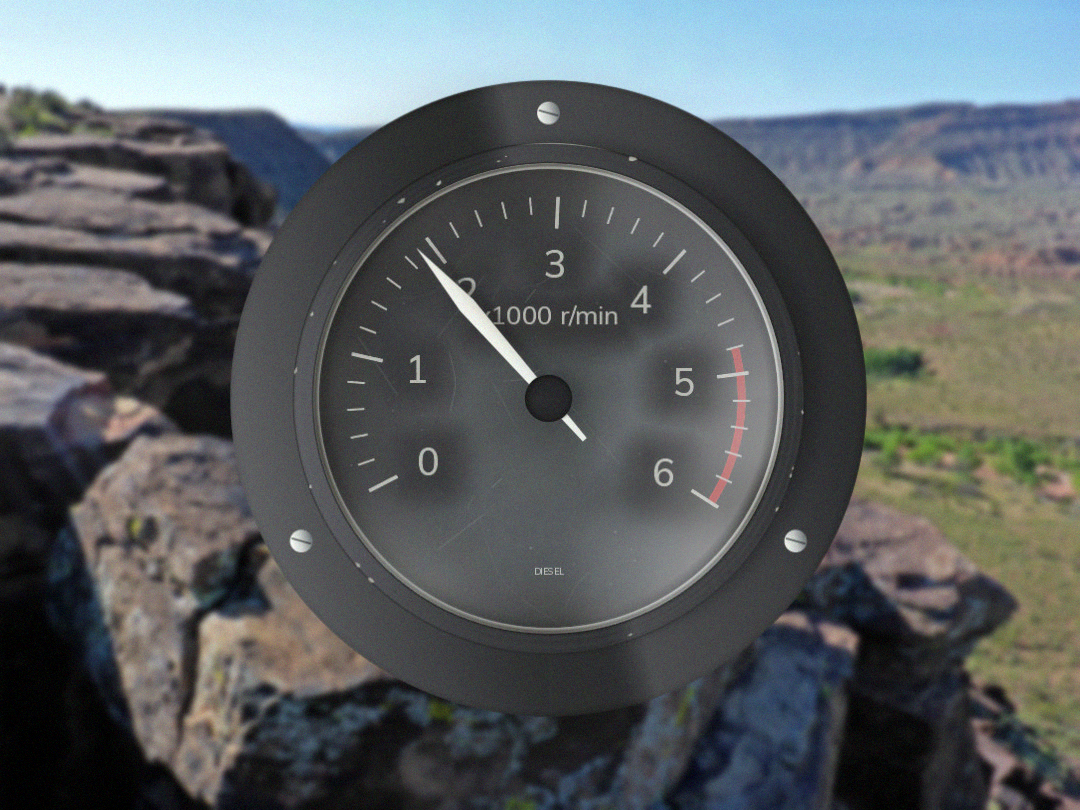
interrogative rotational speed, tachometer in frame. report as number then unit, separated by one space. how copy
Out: 1900 rpm
